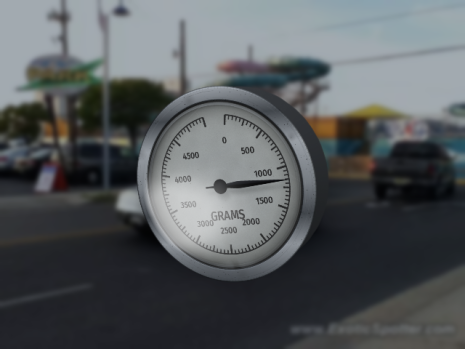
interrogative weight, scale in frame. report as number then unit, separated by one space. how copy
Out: 1150 g
